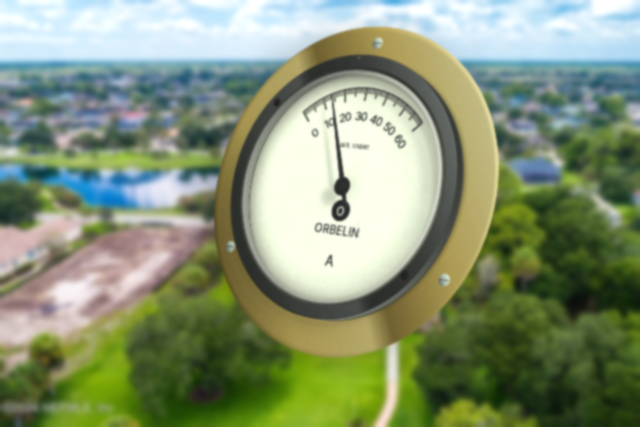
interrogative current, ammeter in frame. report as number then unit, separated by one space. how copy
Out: 15 A
